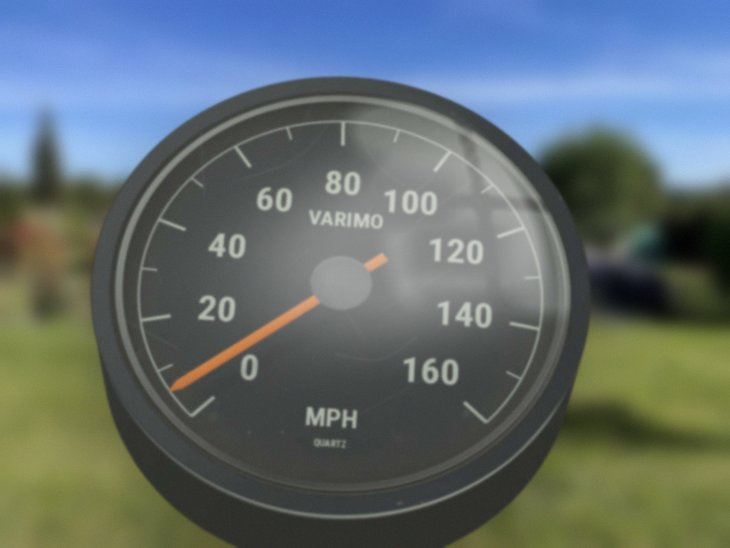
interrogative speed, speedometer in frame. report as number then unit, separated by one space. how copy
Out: 5 mph
